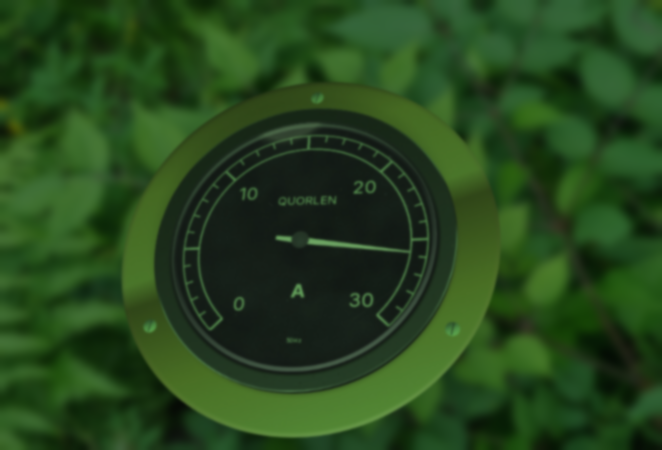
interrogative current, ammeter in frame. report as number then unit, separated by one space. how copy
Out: 26 A
